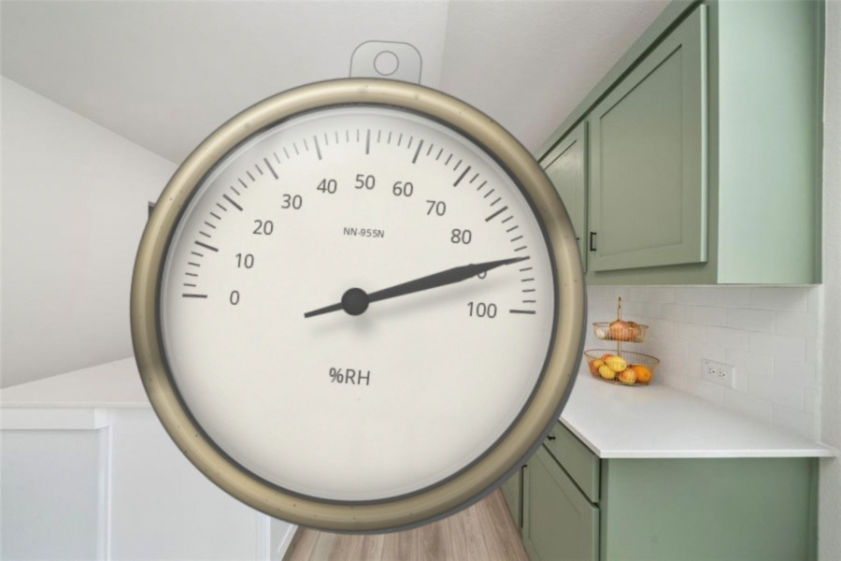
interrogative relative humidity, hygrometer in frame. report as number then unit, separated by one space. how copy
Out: 90 %
